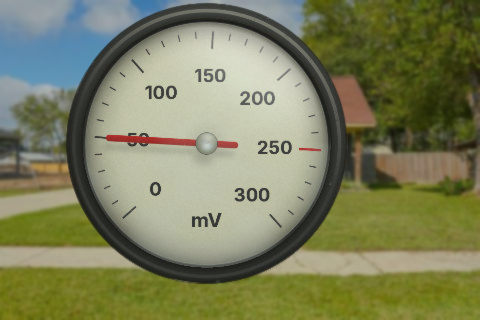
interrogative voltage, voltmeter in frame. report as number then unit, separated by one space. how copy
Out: 50 mV
